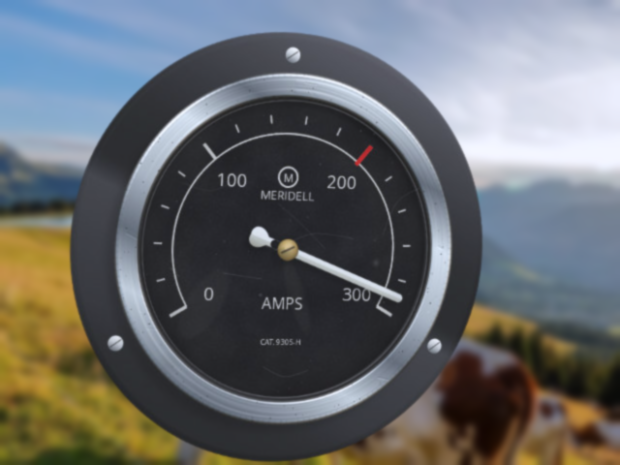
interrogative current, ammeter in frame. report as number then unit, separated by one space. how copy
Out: 290 A
